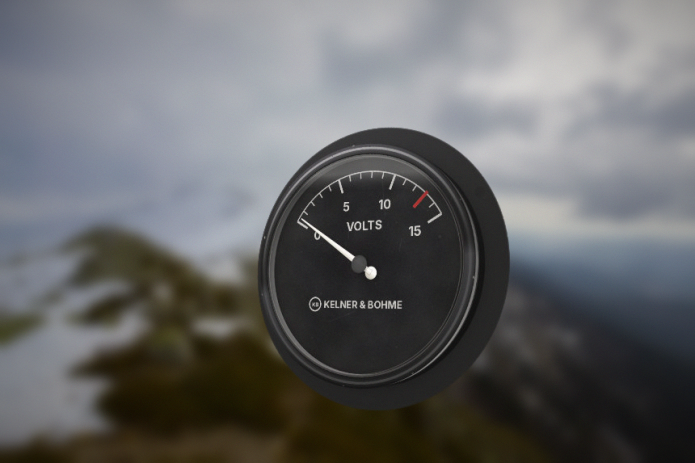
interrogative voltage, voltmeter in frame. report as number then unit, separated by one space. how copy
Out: 0.5 V
